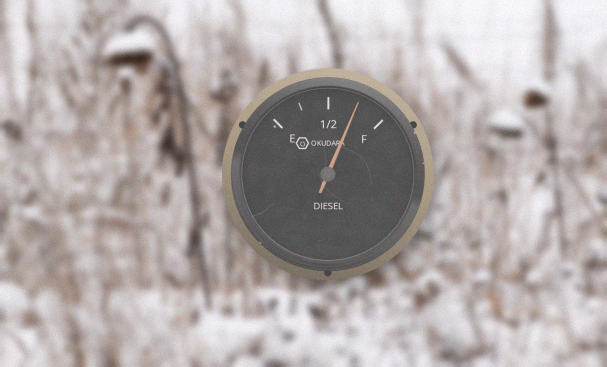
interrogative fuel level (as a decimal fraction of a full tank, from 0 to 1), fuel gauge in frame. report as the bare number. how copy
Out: 0.75
